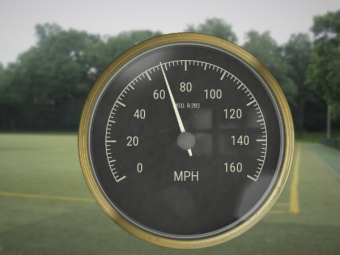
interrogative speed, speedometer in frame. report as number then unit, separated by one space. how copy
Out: 68 mph
